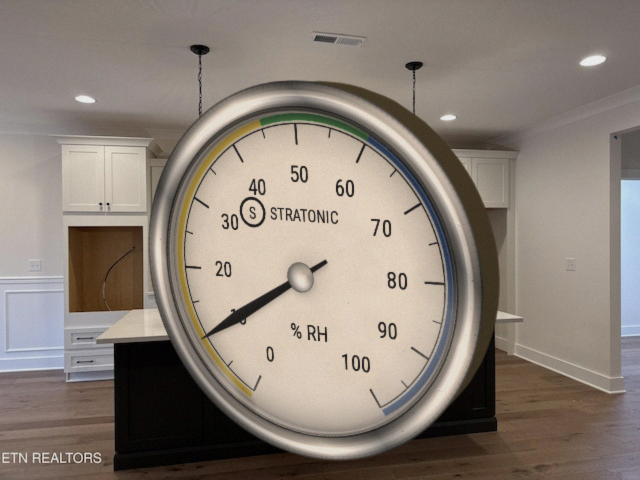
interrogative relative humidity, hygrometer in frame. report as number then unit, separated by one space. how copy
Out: 10 %
